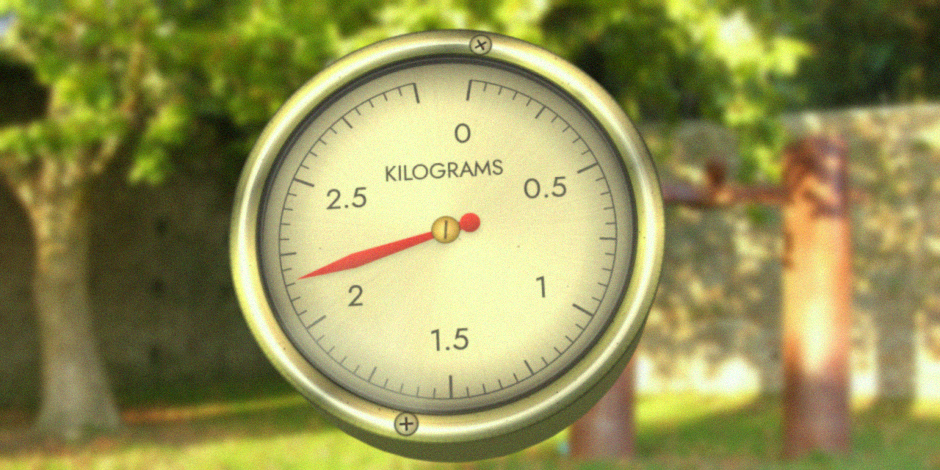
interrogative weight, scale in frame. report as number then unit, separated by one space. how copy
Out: 2.15 kg
